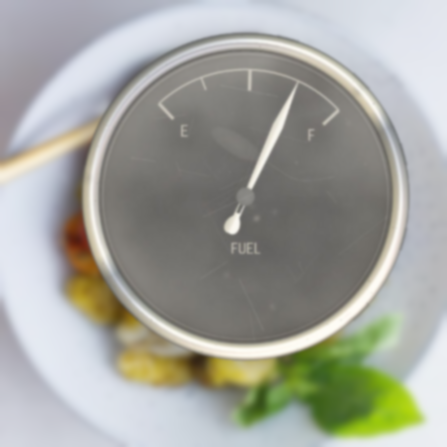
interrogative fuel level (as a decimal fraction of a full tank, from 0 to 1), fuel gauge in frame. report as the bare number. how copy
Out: 0.75
